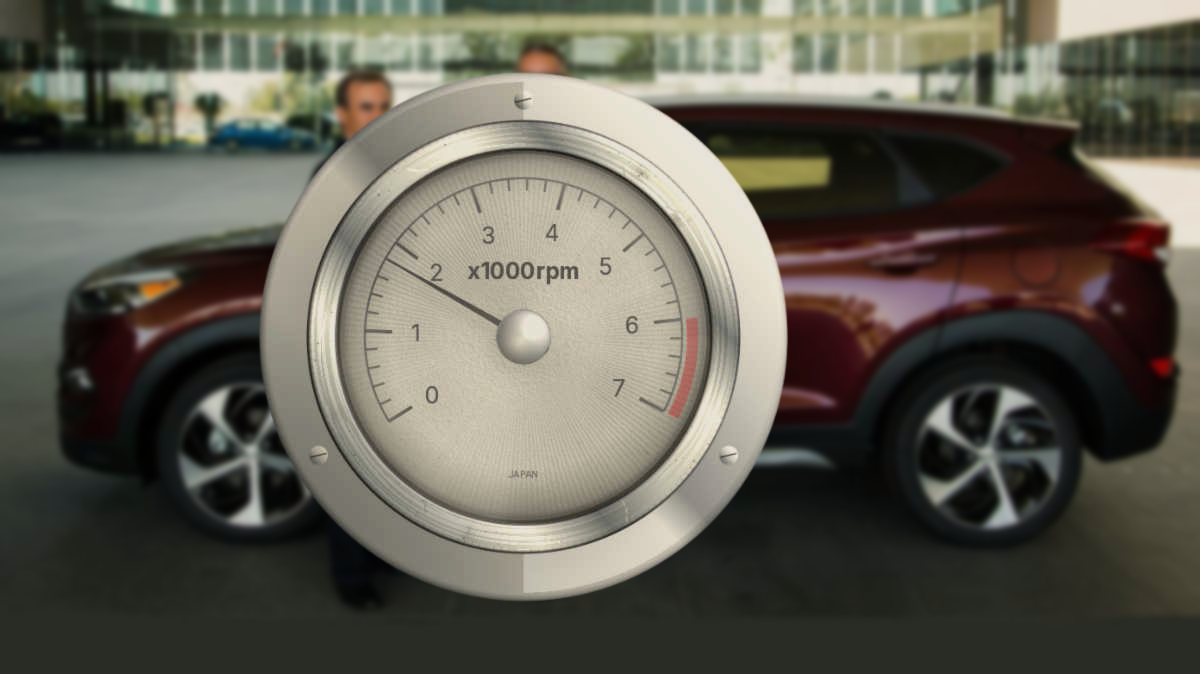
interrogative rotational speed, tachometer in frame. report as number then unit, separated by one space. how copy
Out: 1800 rpm
